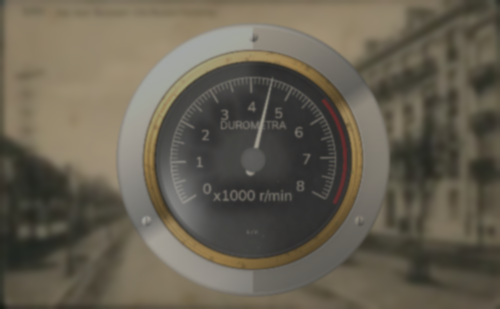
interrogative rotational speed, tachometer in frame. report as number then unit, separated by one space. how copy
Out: 4500 rpm
